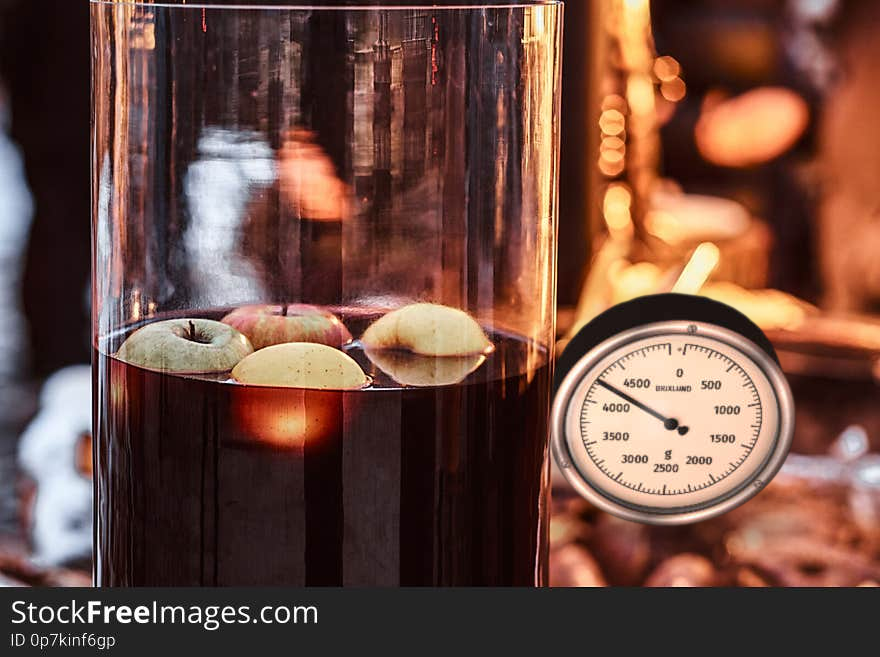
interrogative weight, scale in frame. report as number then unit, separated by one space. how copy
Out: 4250 g
